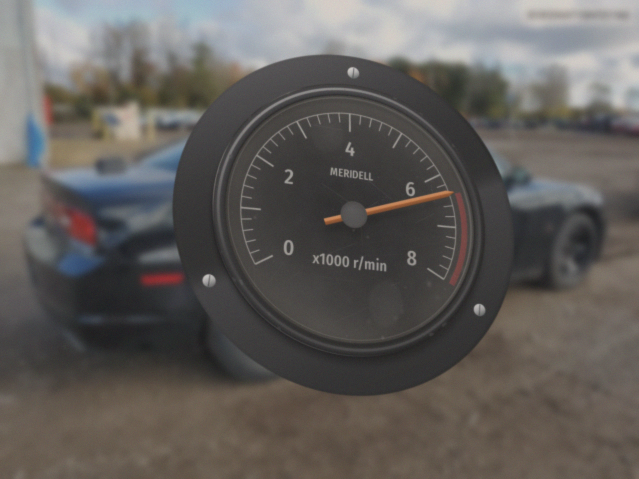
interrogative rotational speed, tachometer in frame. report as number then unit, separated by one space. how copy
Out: 6400 rpm
